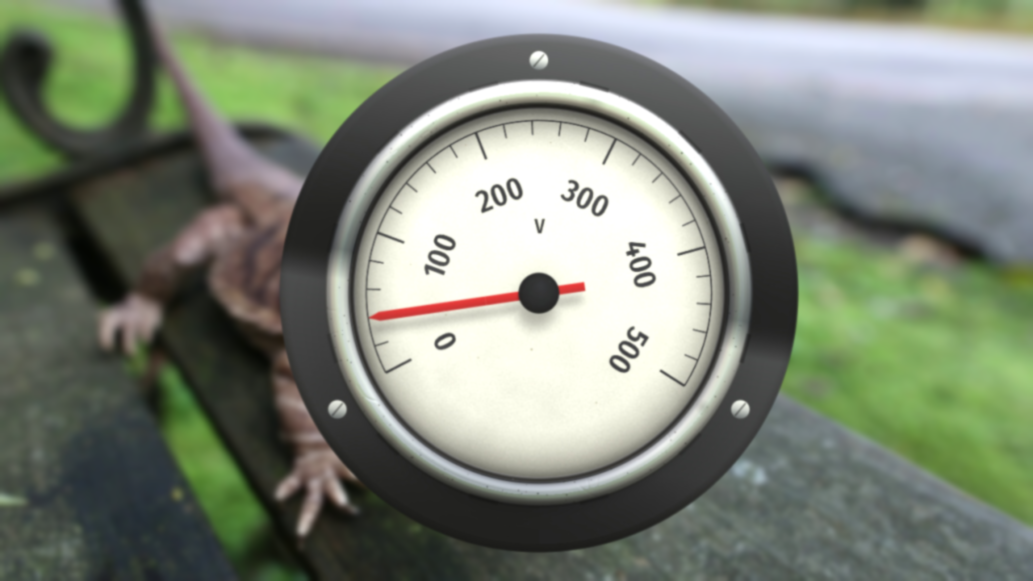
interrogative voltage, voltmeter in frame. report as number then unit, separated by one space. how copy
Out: 40 V
